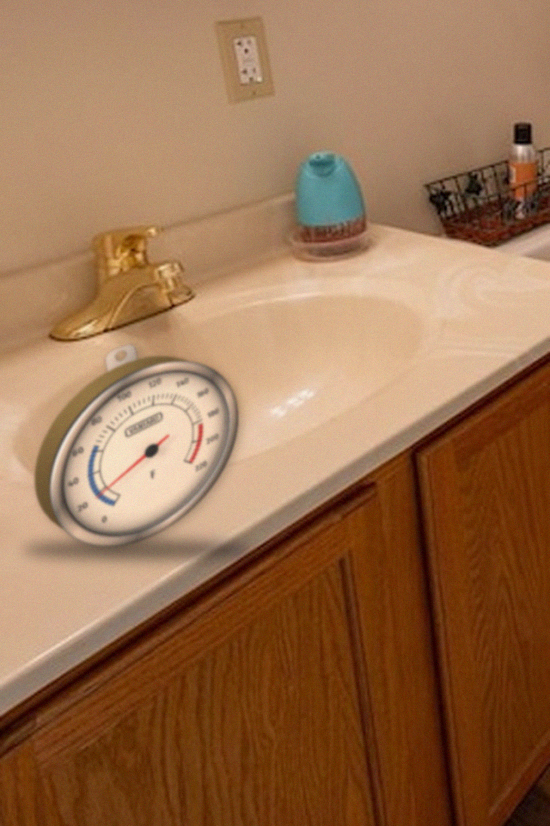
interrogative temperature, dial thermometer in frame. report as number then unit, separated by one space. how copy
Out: 20 °F
